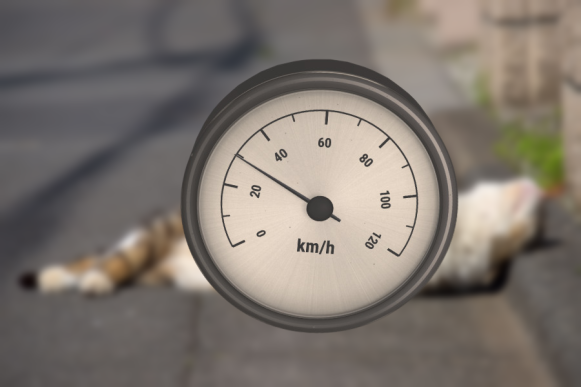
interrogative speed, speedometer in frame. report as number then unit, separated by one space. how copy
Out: 30 km/h
